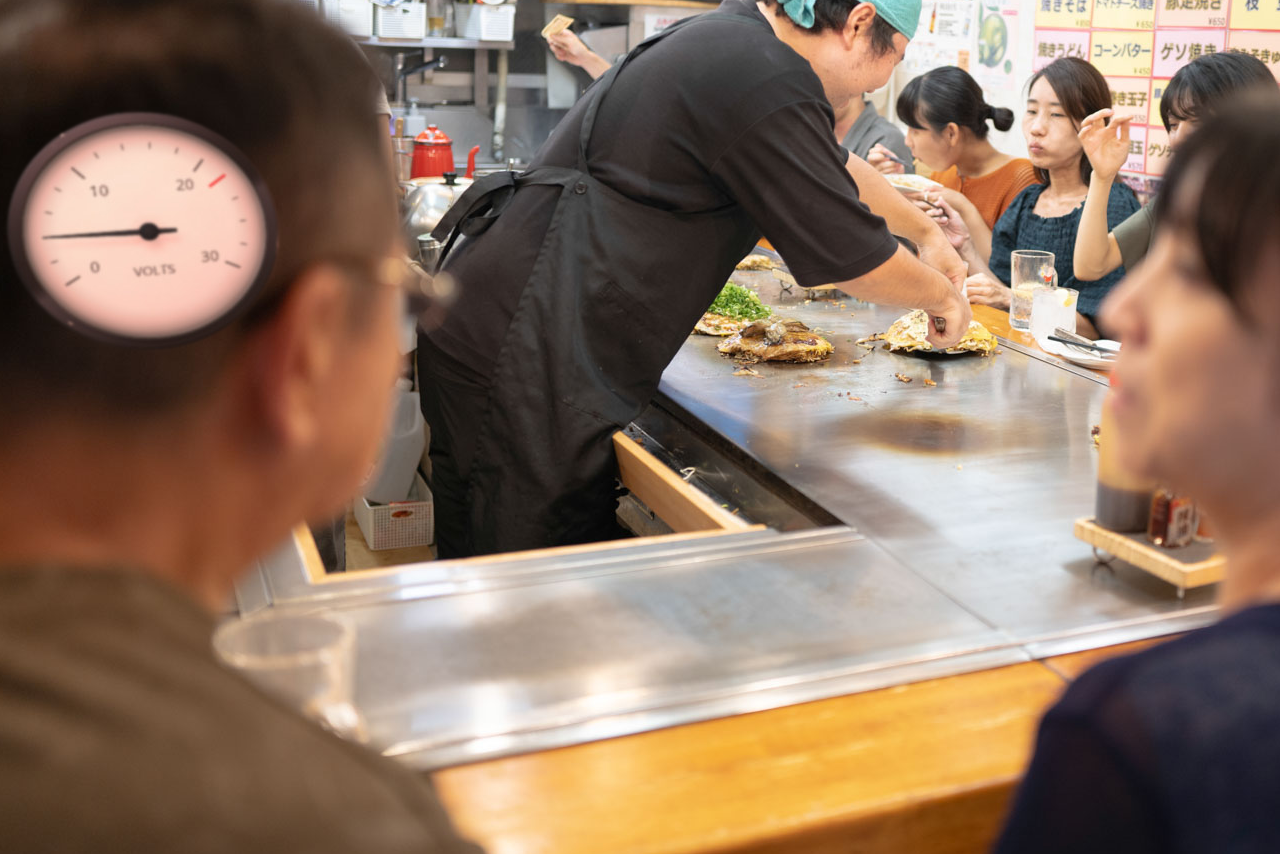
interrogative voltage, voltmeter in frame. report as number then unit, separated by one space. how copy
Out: 4 V
